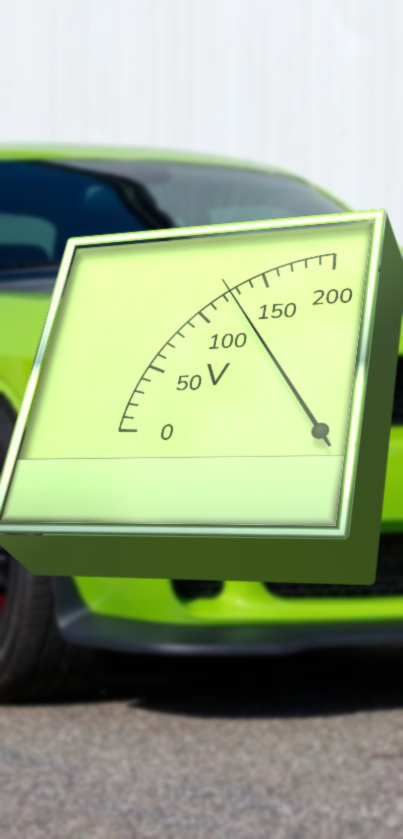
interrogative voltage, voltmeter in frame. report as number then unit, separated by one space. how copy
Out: 125 V
